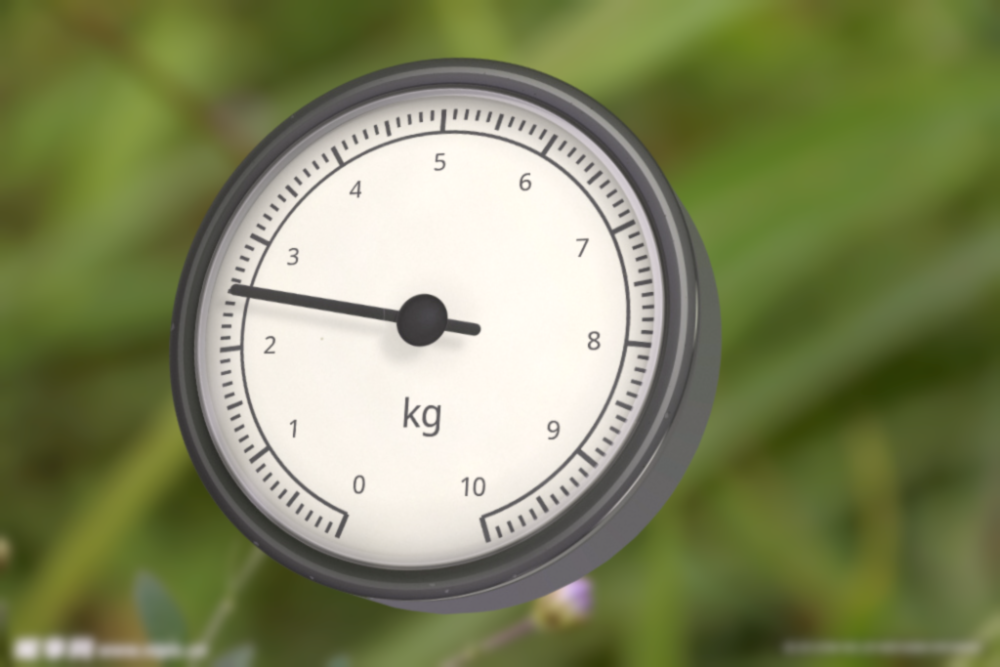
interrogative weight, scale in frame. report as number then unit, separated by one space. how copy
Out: 2.5 kg
